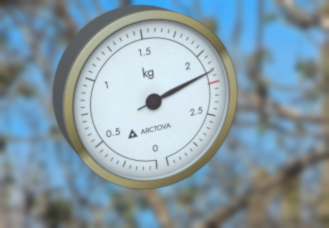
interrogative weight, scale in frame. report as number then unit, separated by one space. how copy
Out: 2.15 kg
